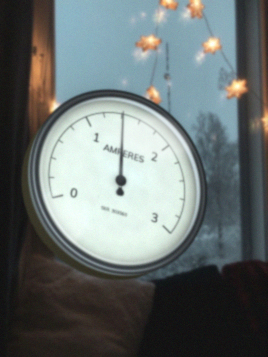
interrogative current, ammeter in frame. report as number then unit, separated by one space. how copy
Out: 1.4 A
